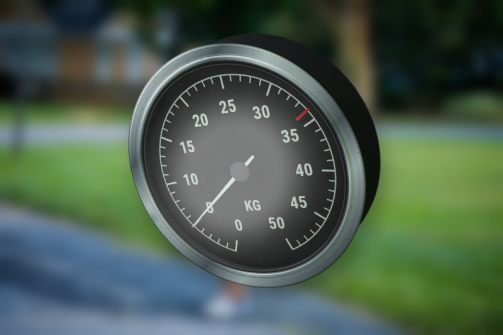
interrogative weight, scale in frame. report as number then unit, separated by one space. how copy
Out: 5 kg
